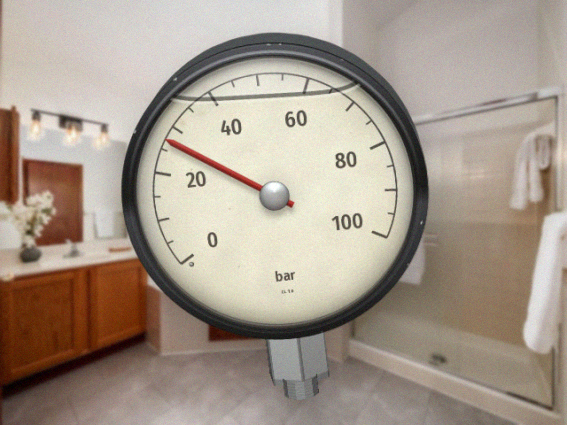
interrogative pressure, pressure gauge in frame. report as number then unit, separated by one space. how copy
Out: 27.5 bar
